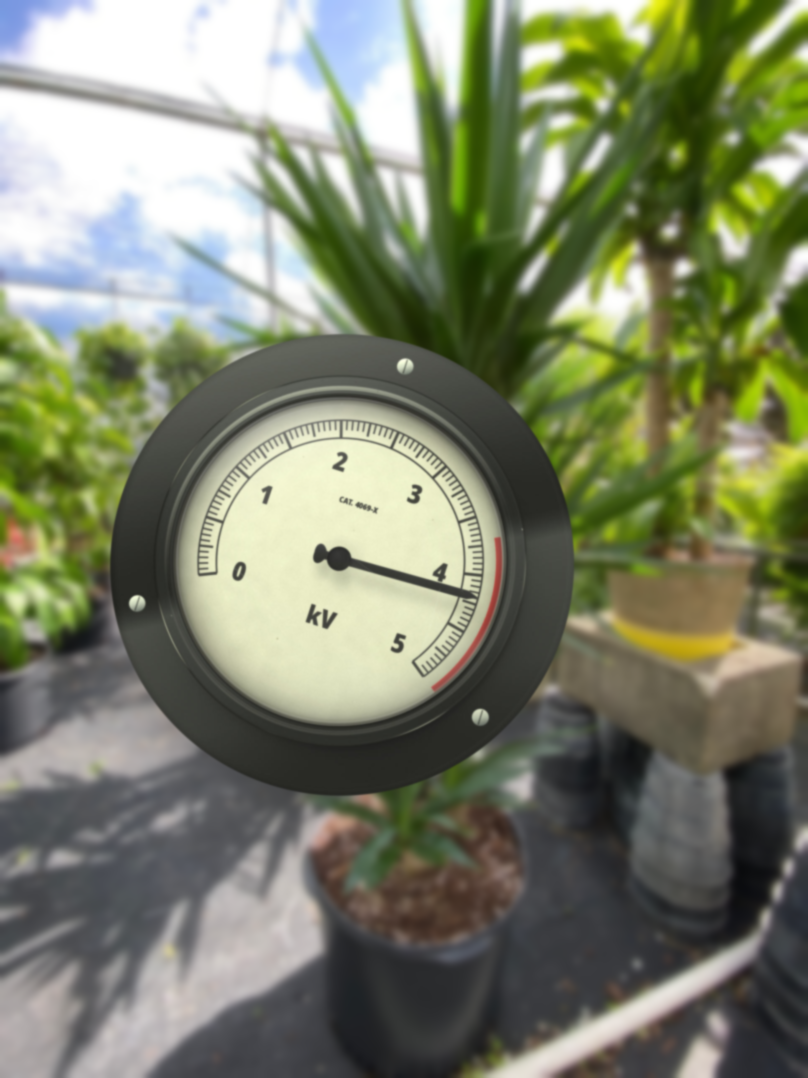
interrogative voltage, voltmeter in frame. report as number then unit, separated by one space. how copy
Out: 4.2 kV
